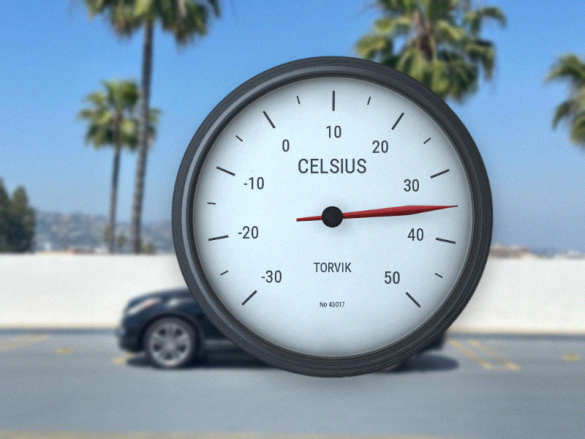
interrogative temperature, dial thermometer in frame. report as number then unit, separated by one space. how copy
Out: 35 °C
